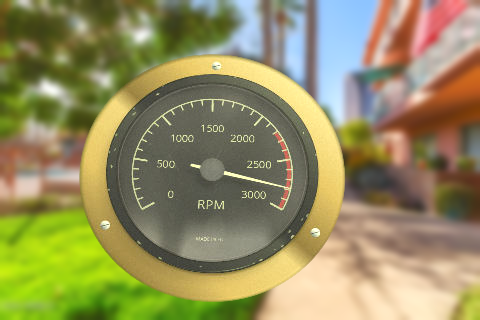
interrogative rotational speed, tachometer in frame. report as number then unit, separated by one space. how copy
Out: 2800 rpm
